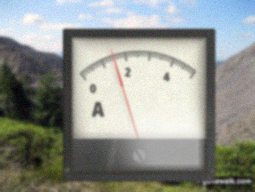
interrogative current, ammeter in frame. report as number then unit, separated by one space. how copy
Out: 1.5 A
